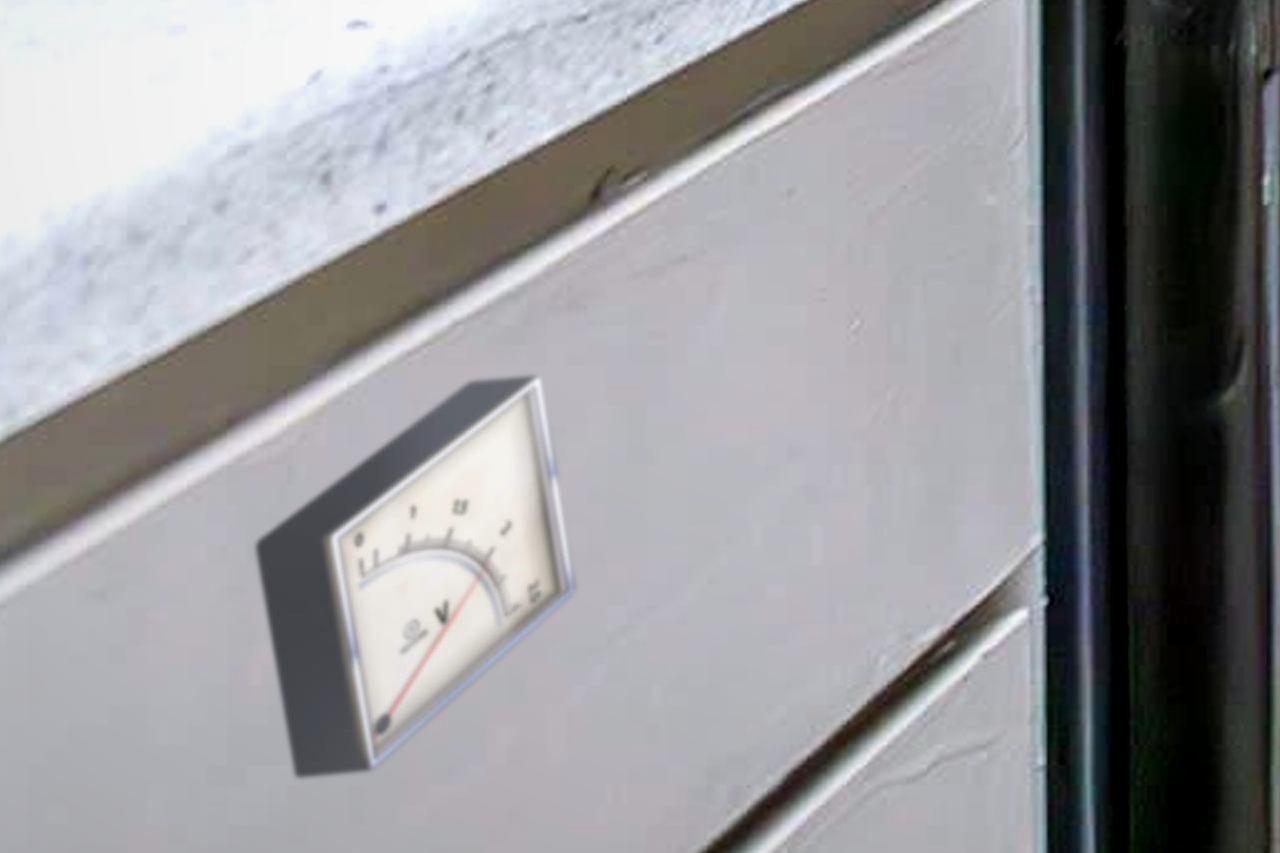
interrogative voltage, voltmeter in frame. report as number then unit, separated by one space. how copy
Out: 2 V
